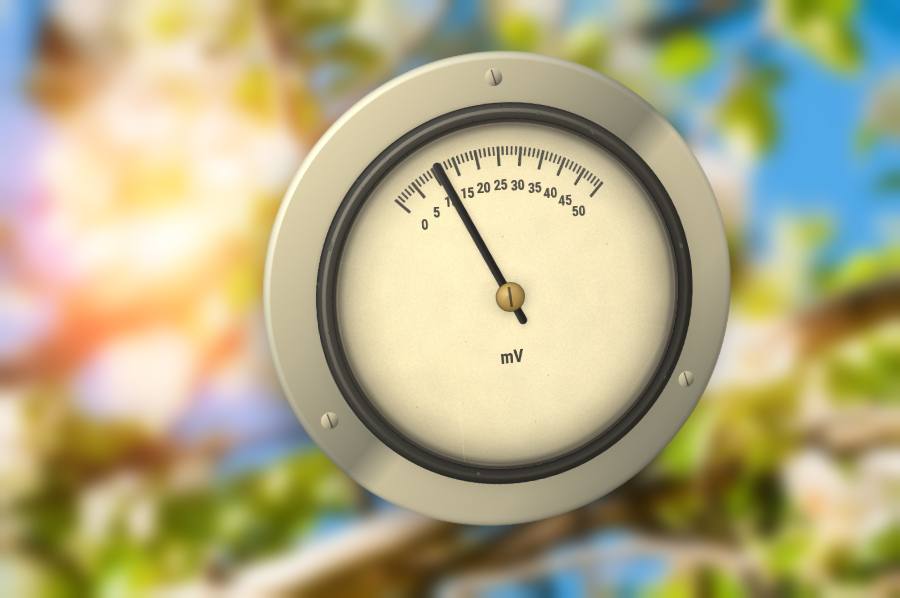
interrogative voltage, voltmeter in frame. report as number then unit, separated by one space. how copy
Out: 11 mV
